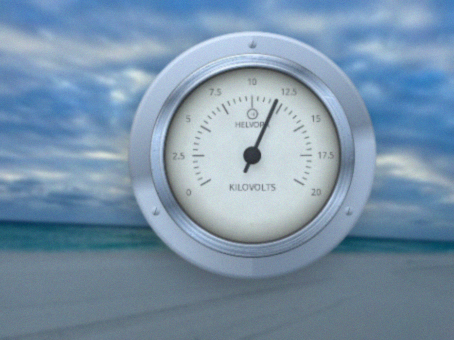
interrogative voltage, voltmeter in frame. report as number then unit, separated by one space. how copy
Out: 12 kV
